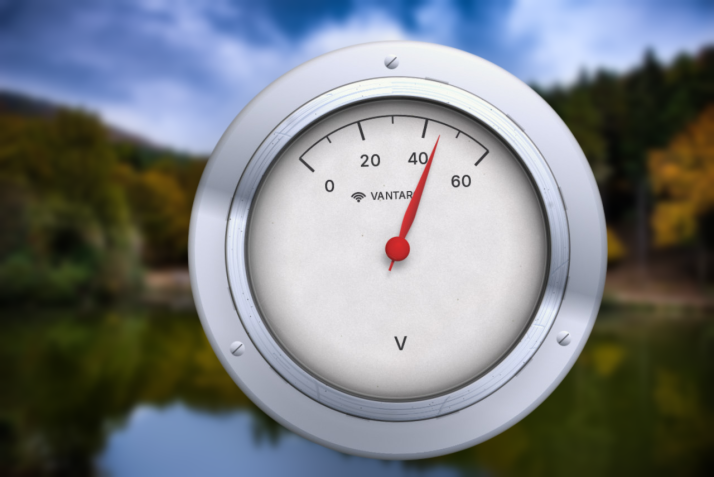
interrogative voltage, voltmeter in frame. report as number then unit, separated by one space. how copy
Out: 45 V
